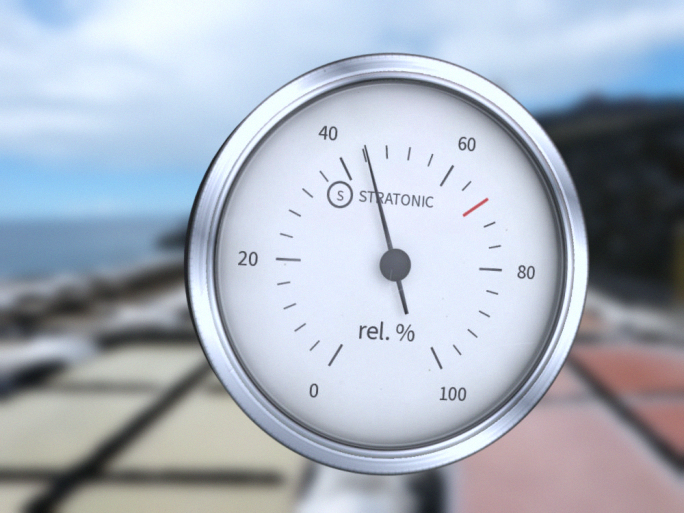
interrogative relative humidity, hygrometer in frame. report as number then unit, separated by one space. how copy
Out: 44 %
